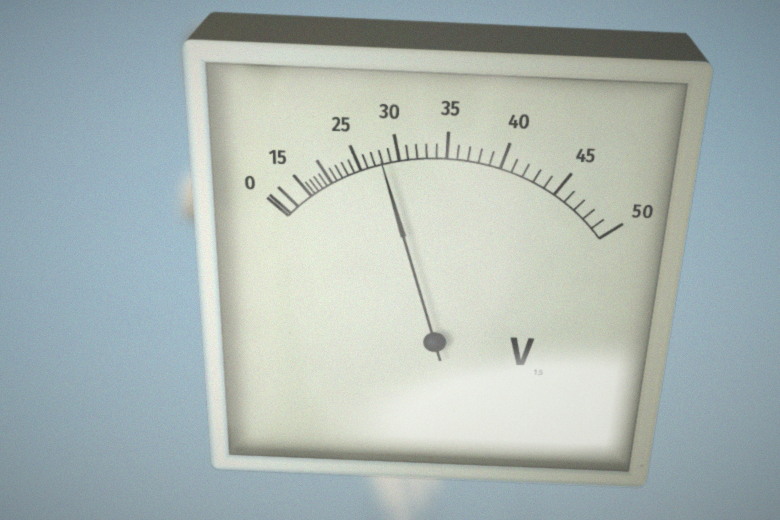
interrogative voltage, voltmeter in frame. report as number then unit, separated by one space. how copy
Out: 28 V
